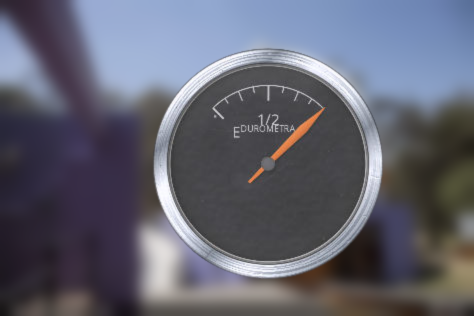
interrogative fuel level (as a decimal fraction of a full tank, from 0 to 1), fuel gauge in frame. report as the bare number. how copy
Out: 1
